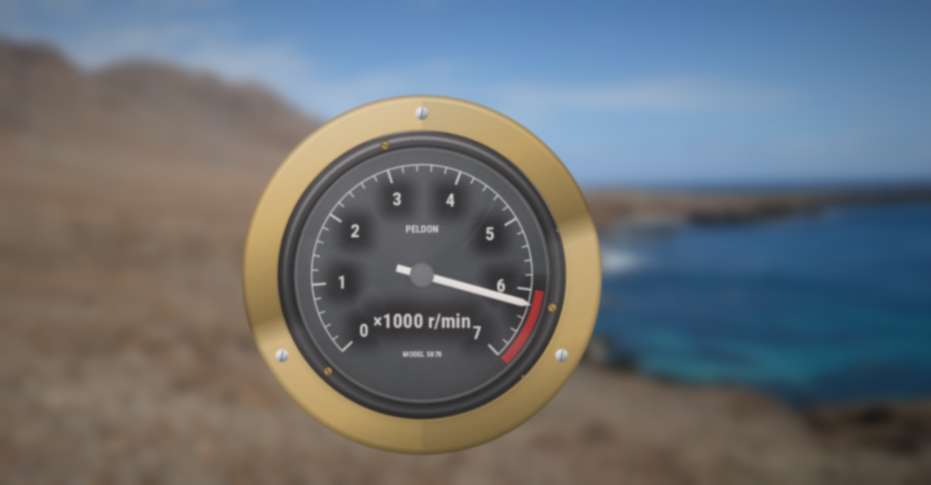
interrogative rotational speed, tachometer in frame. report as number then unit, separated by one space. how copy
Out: 6200 rpm
